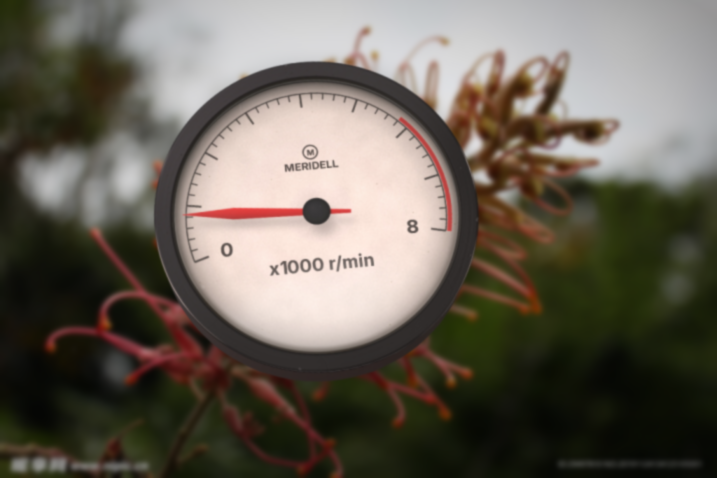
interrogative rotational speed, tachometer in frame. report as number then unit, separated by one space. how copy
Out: 800 rpm
